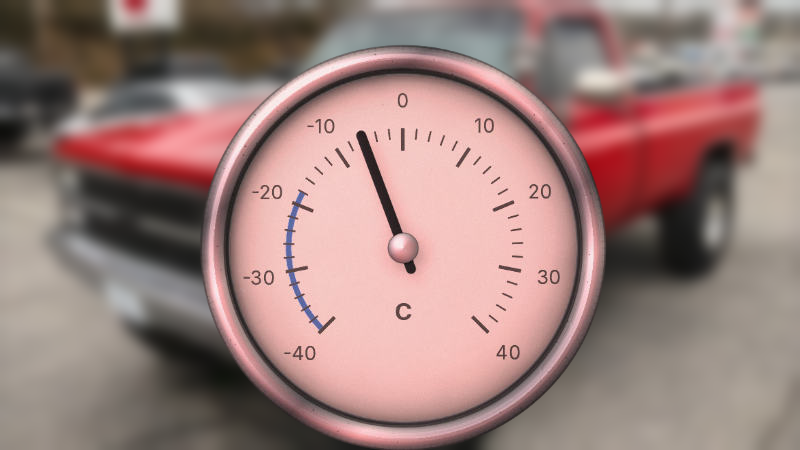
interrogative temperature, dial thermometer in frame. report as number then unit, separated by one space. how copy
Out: -6 °C
